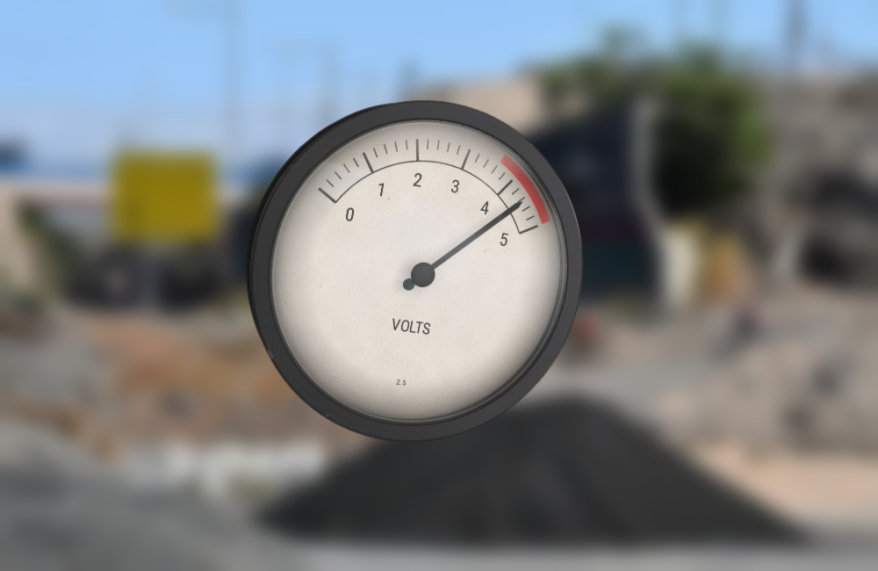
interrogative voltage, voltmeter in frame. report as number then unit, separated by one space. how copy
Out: 4.4 V
